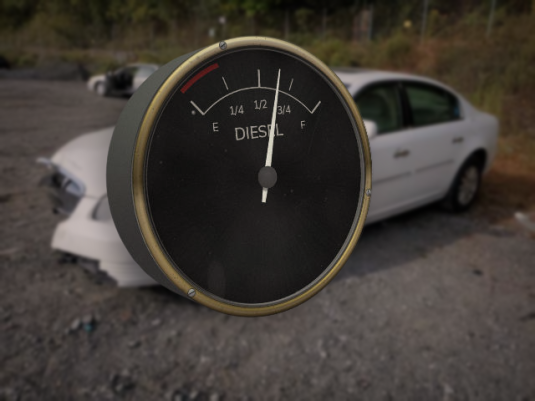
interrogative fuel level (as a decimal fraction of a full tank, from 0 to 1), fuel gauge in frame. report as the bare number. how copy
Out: 0.625
